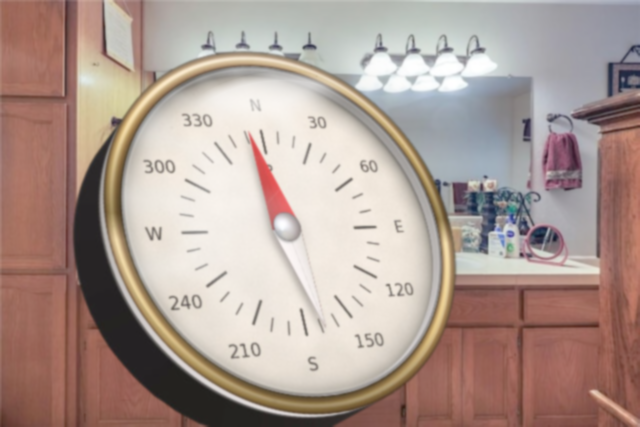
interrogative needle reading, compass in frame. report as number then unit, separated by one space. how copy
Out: 350 °
